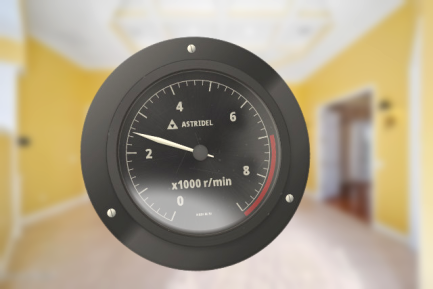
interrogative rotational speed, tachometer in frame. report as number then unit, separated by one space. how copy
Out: 2500 rpm
